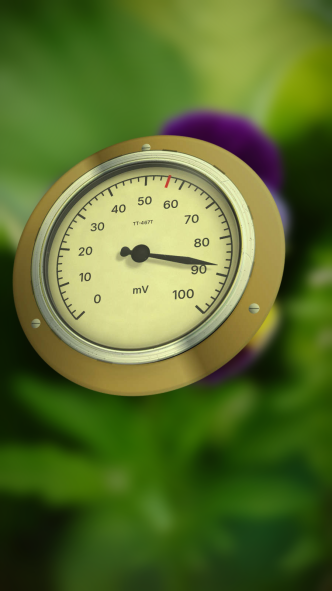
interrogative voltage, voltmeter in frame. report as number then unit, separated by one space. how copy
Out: 88 mV
